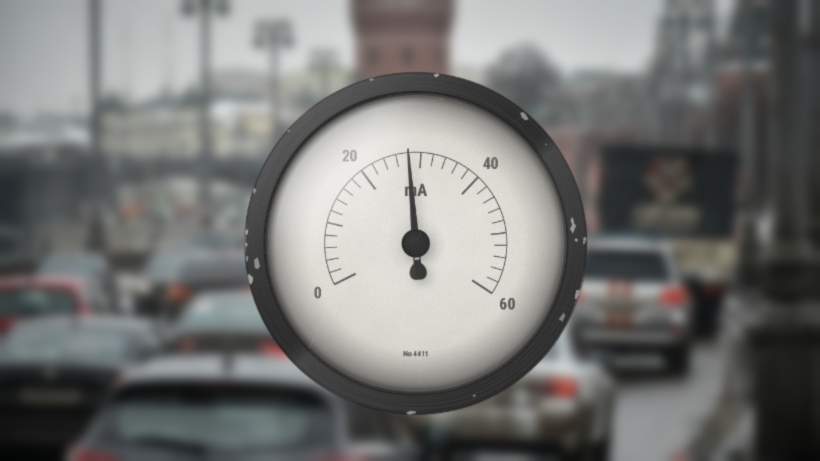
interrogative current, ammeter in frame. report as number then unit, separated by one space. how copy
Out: 28 mA
